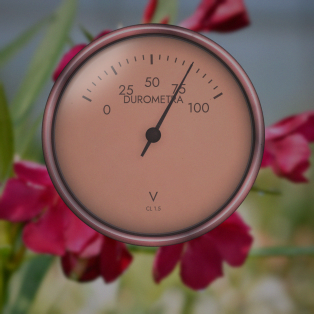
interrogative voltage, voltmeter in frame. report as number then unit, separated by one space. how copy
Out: 75 V
